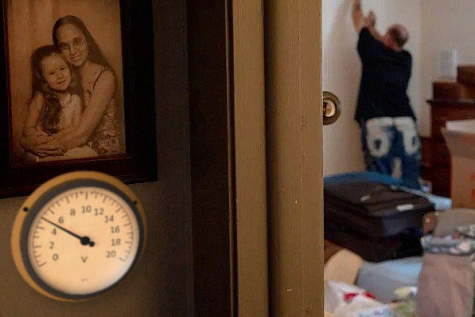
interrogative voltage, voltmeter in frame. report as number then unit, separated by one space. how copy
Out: 5 V
